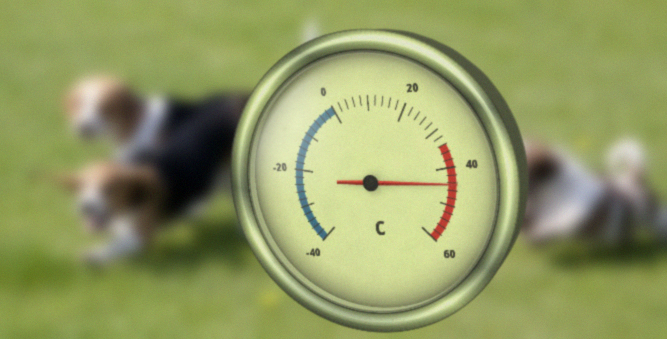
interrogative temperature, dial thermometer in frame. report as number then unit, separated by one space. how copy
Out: 44 °C
